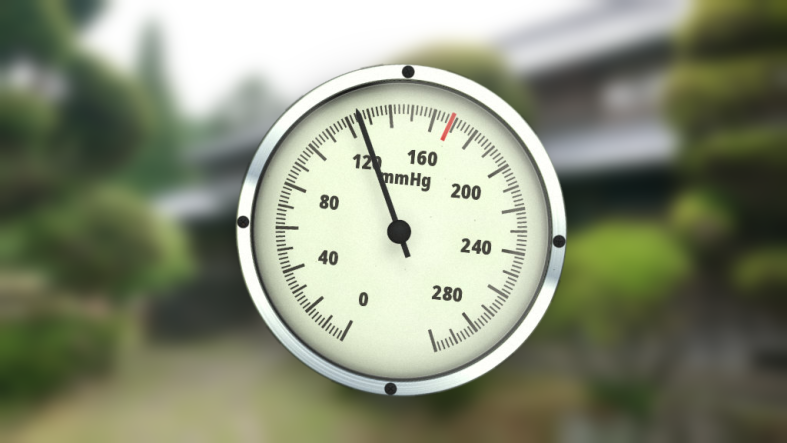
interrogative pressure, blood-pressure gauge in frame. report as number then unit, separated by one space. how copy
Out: 126 mmHg
